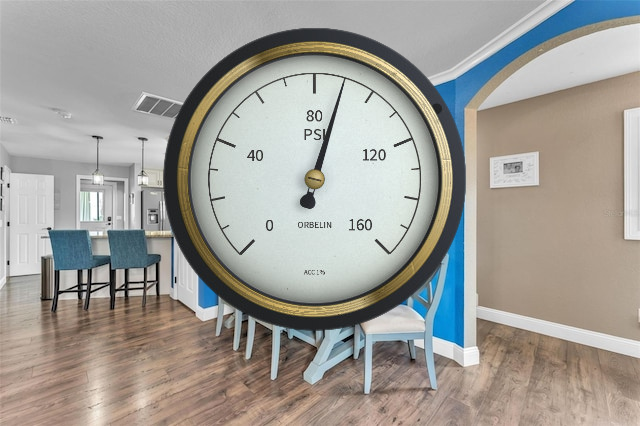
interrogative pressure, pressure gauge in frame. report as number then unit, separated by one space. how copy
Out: 90 psi
